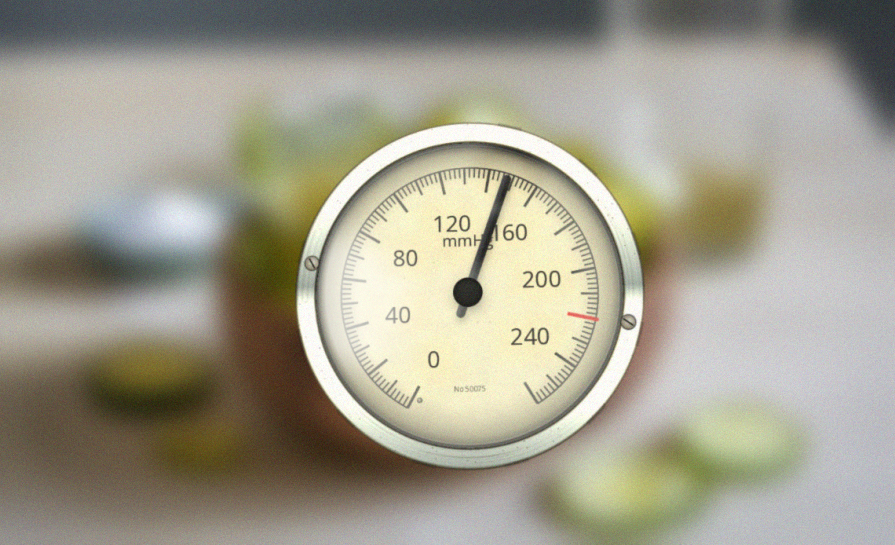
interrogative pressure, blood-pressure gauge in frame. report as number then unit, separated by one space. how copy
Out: 148 mmHg
